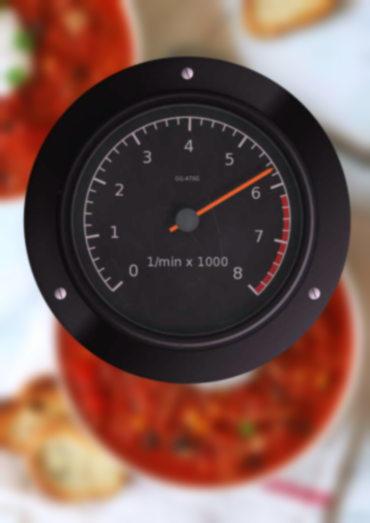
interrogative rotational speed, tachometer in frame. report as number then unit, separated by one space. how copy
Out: 5700 rpm
